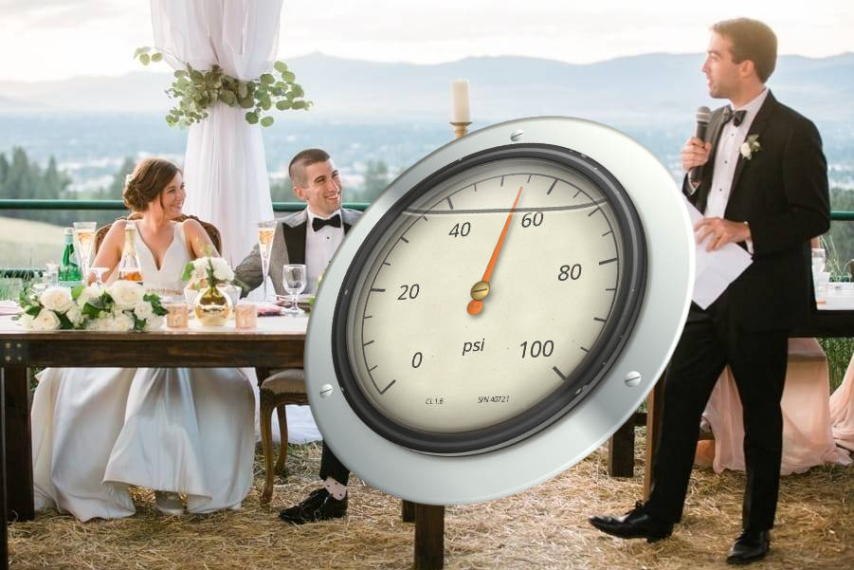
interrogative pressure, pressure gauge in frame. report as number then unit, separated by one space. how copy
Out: 55 psi
